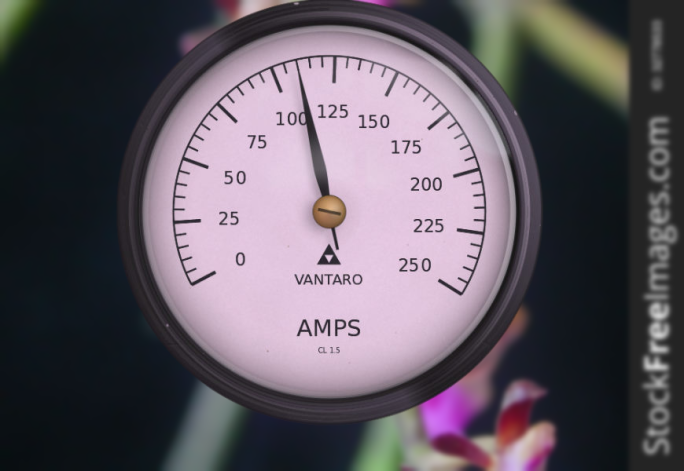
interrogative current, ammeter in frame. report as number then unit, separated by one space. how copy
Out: 110 A
